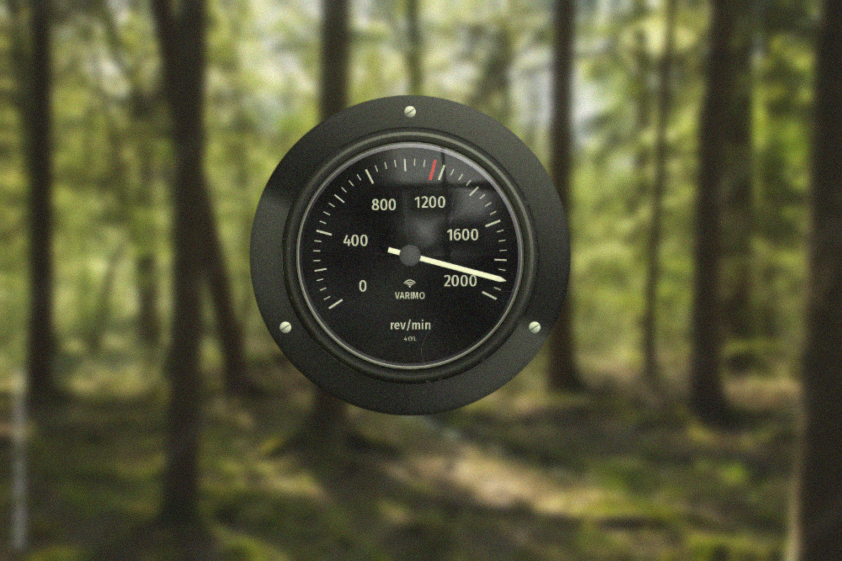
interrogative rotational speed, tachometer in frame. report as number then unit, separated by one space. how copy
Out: 1900 rpm
